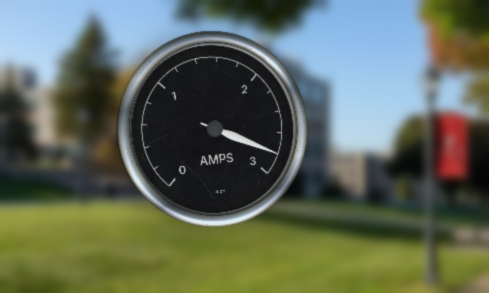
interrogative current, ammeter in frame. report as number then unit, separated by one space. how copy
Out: 2.8 A
